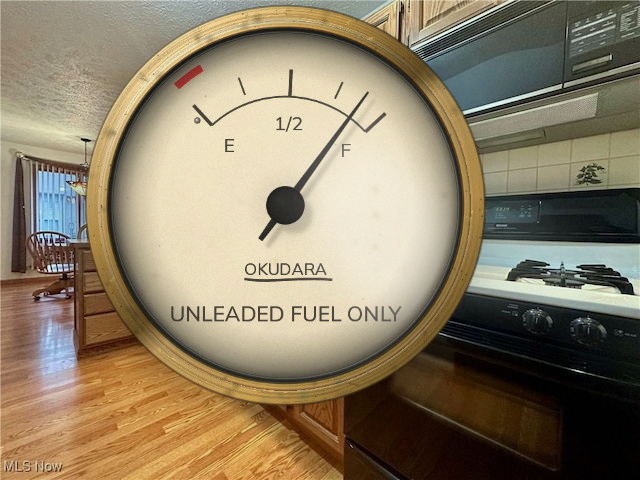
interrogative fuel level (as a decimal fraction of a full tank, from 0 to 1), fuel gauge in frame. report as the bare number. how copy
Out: 0.875
